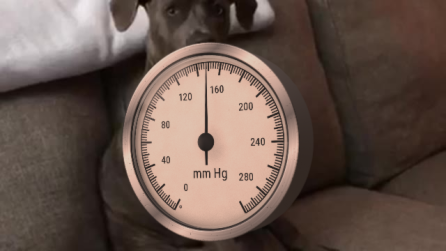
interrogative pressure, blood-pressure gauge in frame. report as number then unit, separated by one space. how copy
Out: 150 mmHg
